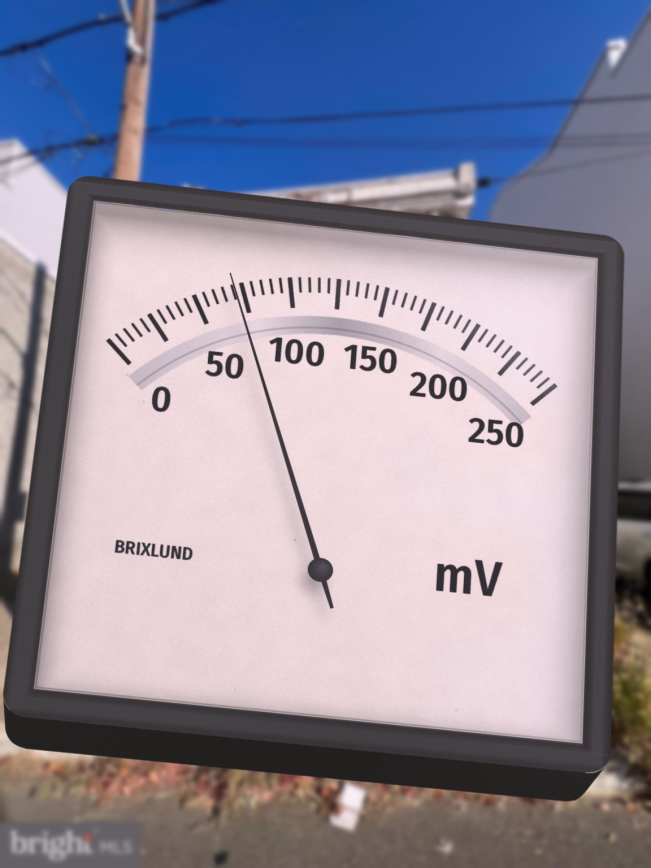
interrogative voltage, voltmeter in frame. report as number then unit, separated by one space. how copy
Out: 70 mV
